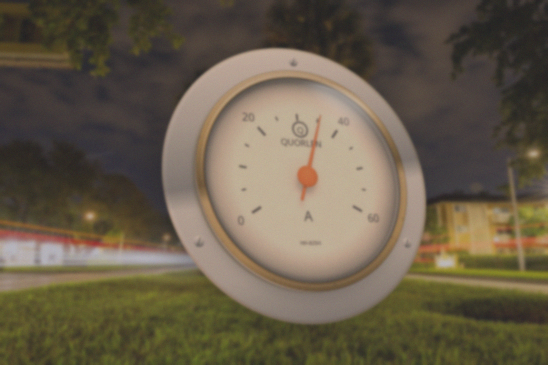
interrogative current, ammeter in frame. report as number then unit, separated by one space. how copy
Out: 35 A
